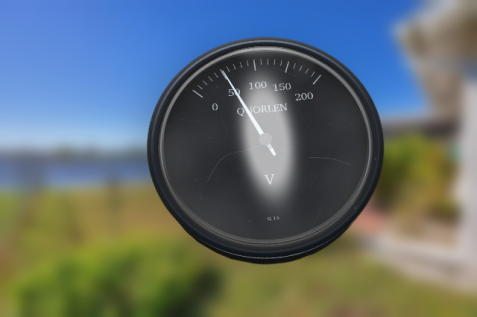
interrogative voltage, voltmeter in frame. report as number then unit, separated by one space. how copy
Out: 50 V
